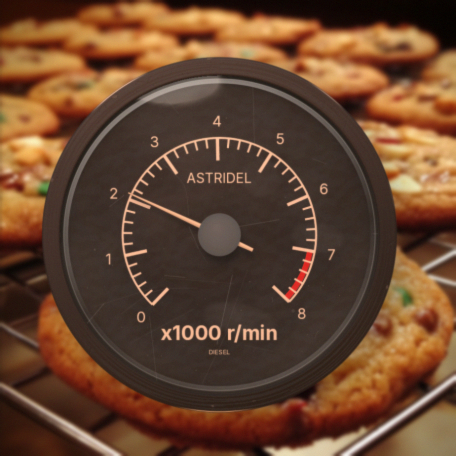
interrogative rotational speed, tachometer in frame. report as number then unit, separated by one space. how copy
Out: 2100 rpm
